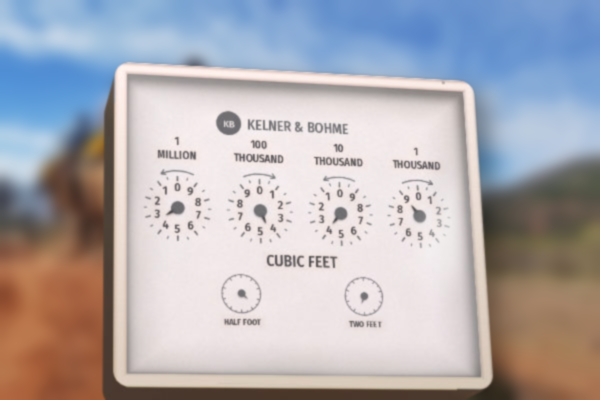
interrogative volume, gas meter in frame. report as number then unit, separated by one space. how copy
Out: 343900 ft³
